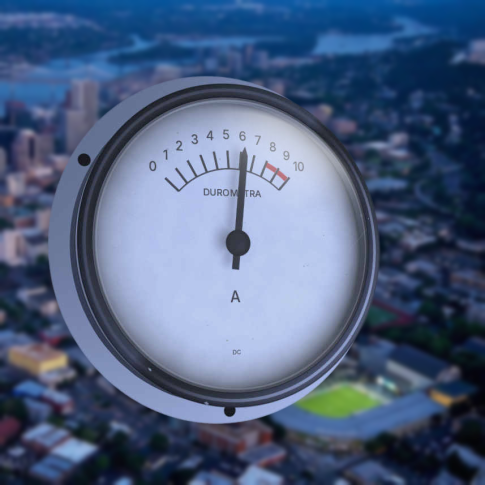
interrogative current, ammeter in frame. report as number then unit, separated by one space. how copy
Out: 6 A
